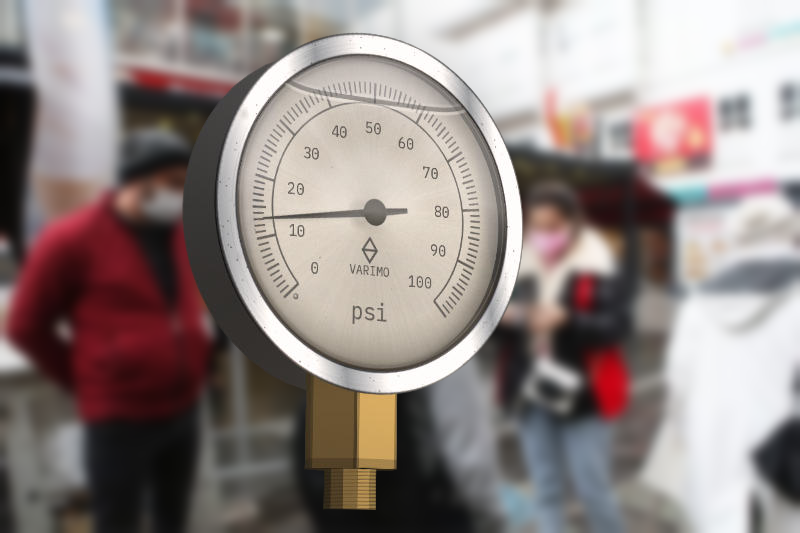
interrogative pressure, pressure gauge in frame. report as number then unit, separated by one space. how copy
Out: 13 psi
